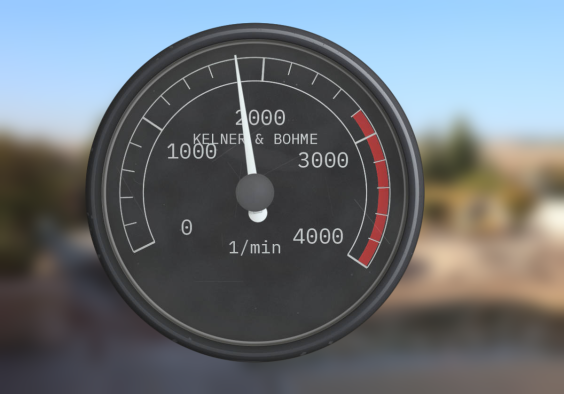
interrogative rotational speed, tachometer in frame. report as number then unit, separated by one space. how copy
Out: 1800 rpm
